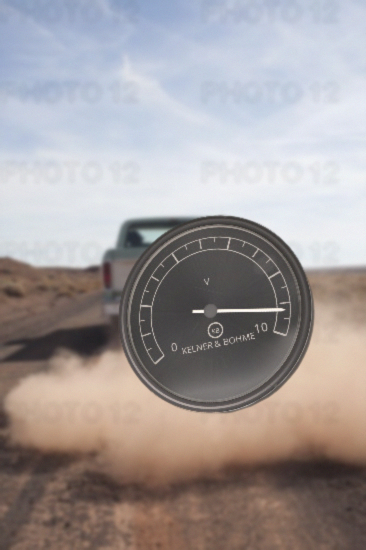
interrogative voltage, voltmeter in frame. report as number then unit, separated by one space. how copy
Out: 9.25 V
